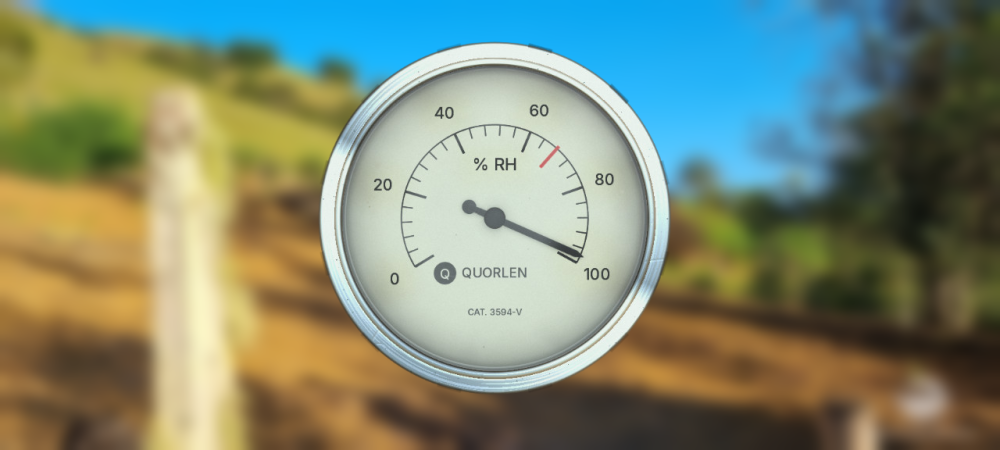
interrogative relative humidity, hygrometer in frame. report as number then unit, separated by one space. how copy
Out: 98 %
